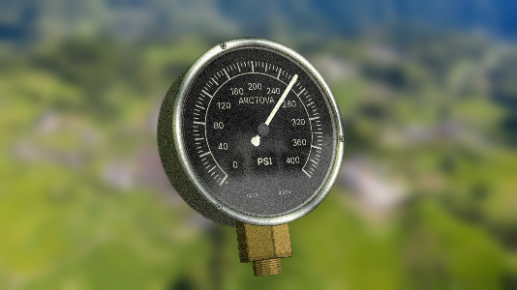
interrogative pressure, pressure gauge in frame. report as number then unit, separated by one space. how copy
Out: 260 psi
